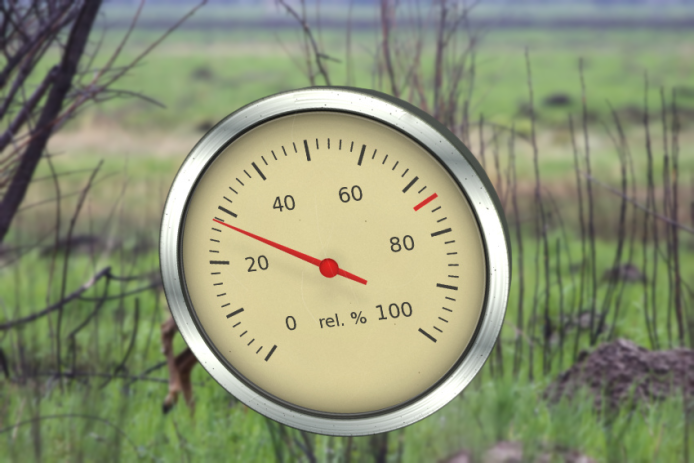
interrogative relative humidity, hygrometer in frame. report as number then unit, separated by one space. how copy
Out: 28 %
